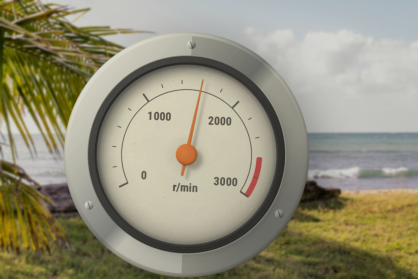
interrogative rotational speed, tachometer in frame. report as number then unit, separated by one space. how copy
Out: 1600 rpm
